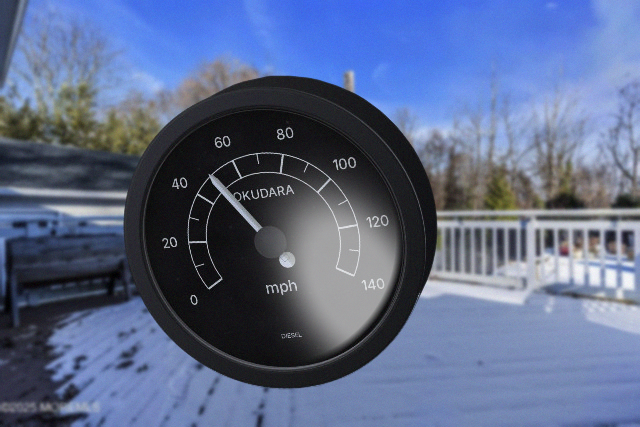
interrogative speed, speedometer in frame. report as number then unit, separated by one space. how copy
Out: 50 mph
